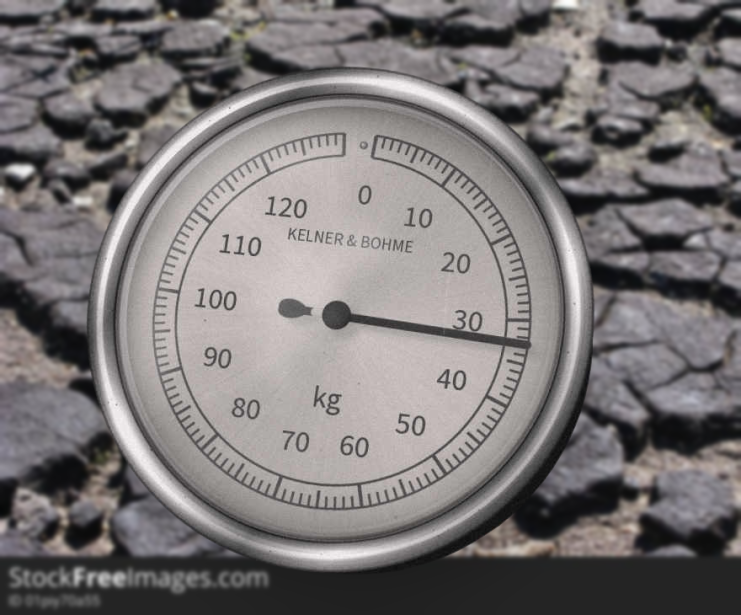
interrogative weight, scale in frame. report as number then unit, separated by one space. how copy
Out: 33 kg
